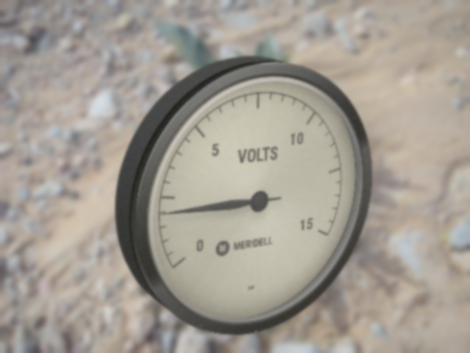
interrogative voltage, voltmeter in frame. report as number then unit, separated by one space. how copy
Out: 2 V
